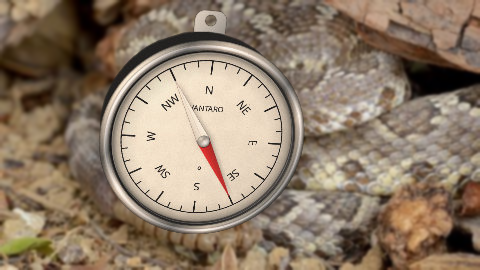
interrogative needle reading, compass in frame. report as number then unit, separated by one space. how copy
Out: 150 °
